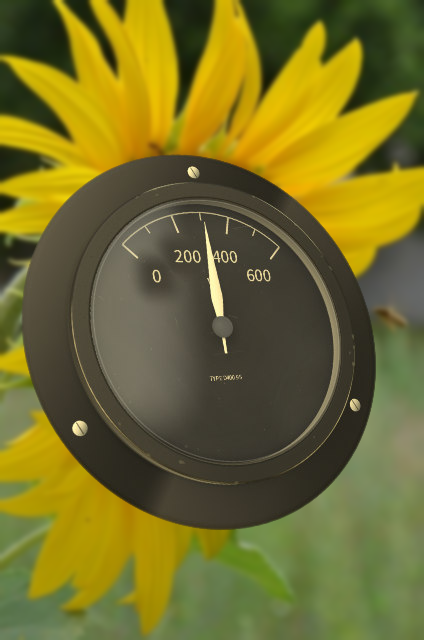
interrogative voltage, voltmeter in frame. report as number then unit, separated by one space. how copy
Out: 300 V
